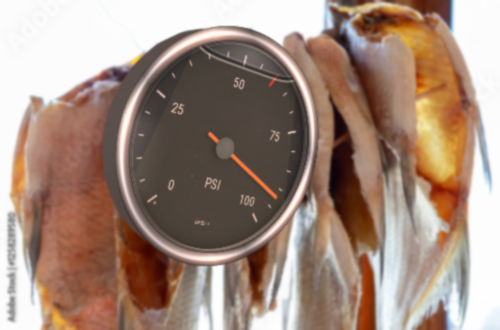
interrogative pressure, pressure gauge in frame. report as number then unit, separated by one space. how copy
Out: 92.5 psi
